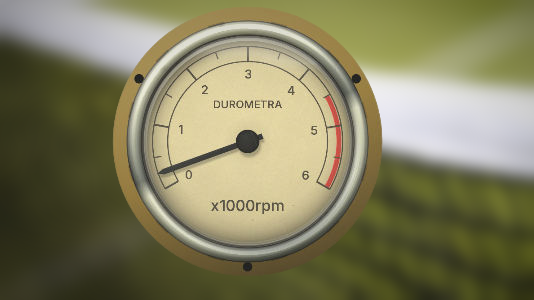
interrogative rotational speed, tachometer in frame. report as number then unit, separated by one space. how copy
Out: 250 rpm
